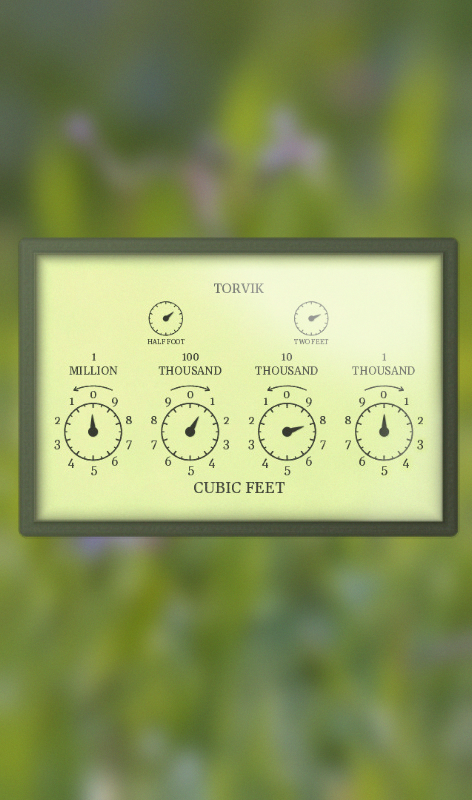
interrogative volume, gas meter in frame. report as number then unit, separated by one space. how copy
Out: 8000 ft³
